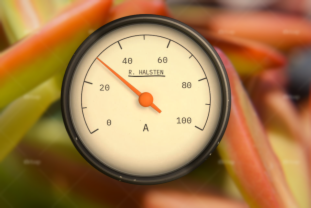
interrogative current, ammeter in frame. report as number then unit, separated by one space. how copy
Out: 30 A
